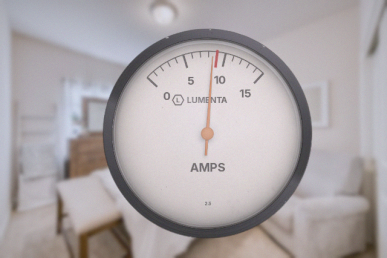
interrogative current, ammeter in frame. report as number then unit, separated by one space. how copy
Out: 8.5 A
